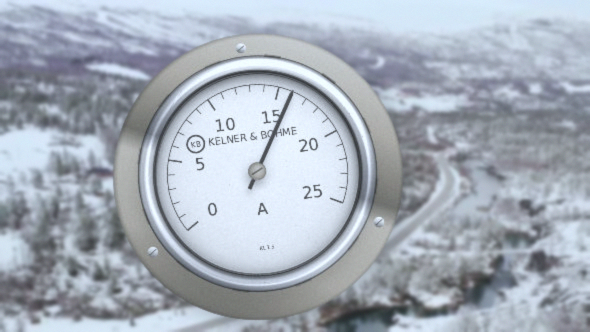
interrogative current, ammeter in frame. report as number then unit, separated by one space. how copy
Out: 16 A
